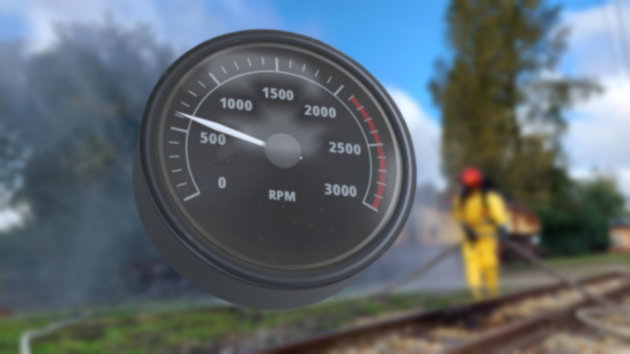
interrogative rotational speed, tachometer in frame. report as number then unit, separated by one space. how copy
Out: 600 rpm
